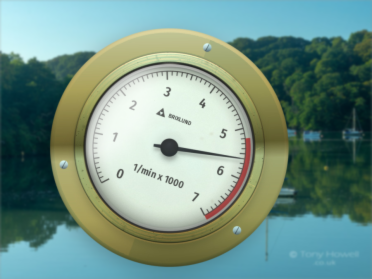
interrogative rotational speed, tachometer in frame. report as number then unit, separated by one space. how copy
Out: 5600 rpm
